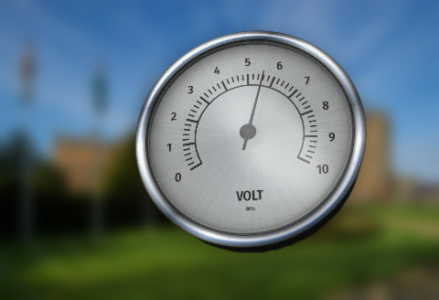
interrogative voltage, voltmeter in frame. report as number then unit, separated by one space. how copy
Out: 5.6 V
